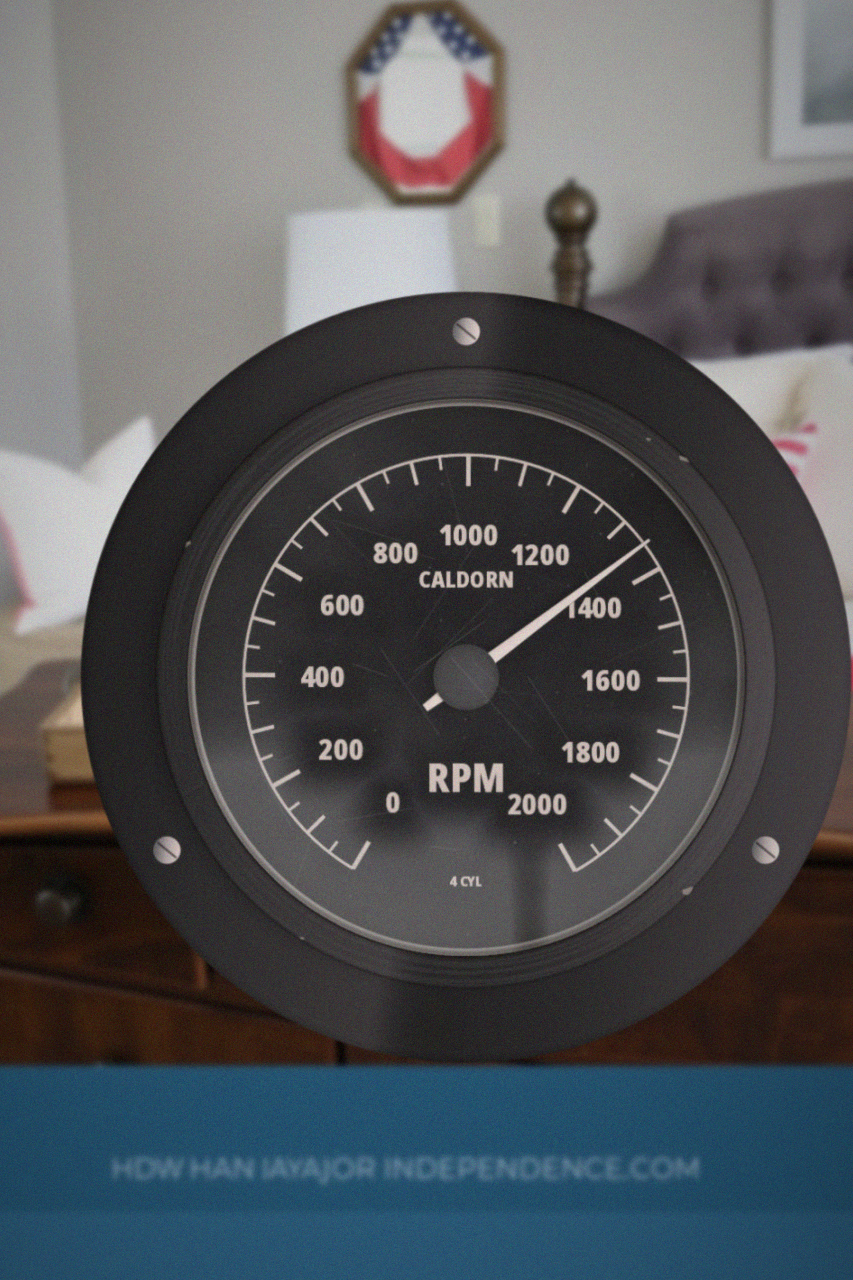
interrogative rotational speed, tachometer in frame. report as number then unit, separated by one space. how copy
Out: 1350 rpm
